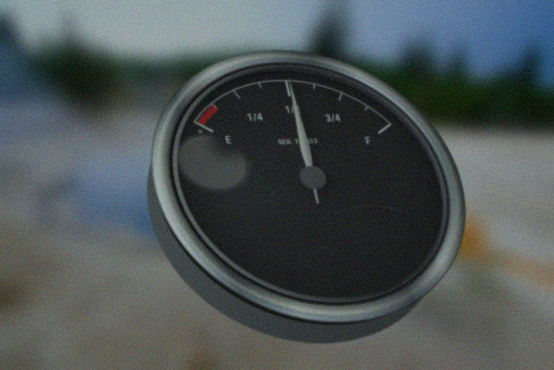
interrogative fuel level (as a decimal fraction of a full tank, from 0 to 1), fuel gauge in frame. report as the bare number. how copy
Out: 0.5
